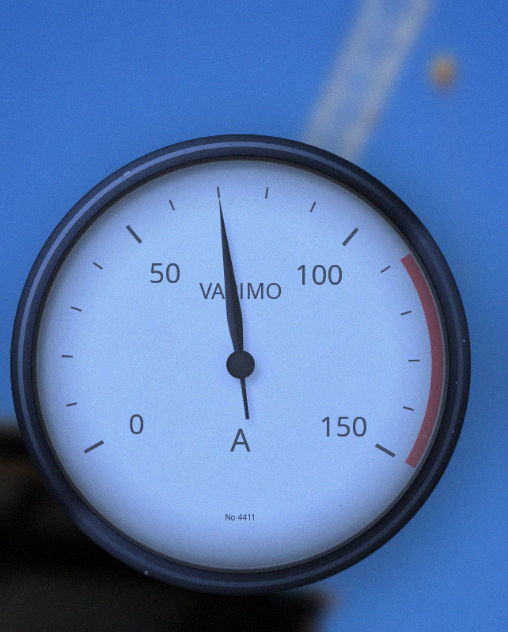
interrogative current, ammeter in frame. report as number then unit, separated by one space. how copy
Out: 70 A
